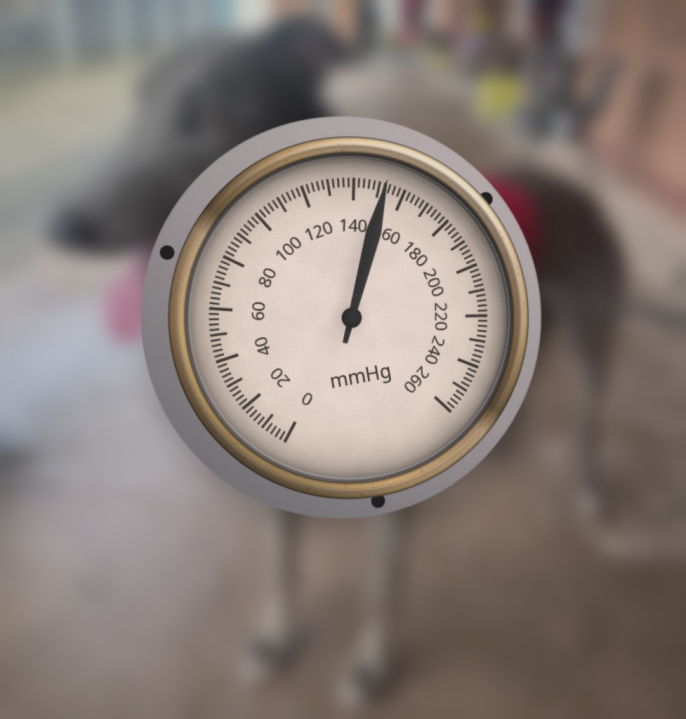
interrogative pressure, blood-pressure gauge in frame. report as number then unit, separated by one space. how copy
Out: 152 mmHg
